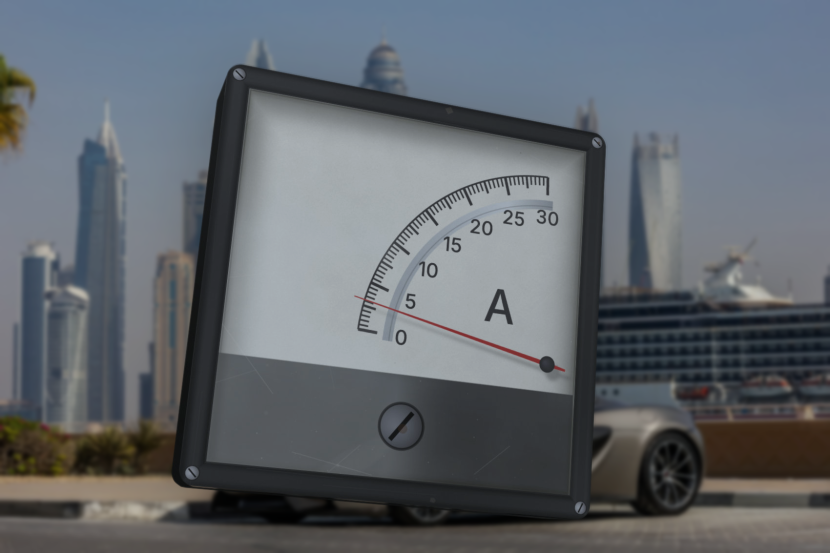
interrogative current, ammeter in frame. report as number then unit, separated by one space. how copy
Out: 3 A
